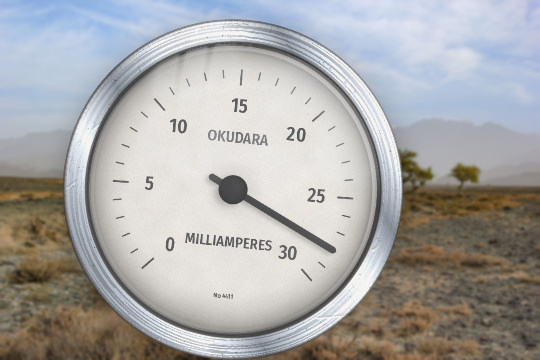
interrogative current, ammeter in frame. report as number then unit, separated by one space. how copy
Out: 28 mA
